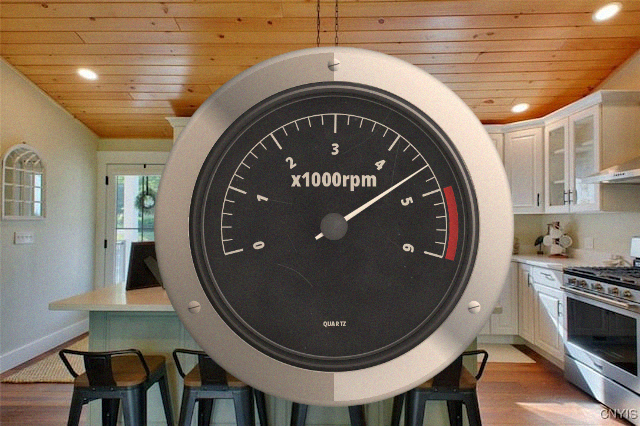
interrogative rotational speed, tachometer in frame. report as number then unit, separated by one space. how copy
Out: 4600 rpm
